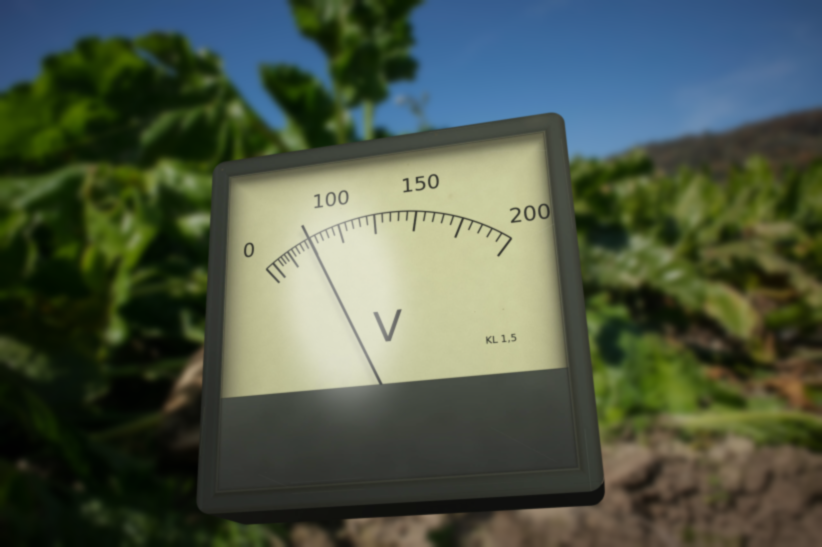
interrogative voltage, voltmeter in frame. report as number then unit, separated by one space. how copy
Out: 75 V
